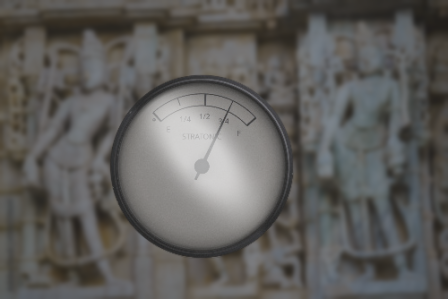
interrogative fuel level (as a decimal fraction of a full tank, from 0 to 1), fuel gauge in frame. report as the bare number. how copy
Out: 0.75
